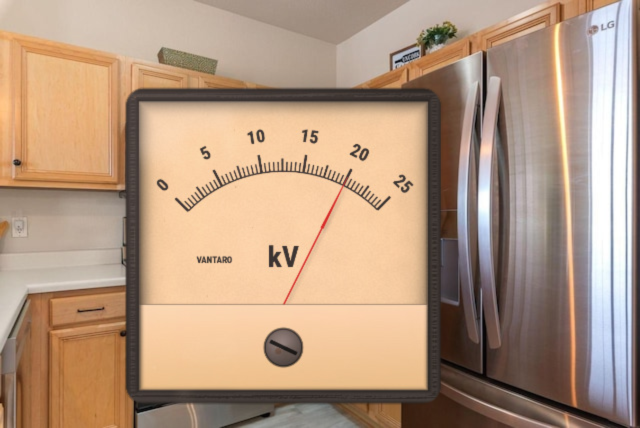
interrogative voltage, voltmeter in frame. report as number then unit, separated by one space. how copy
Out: 20 kV
